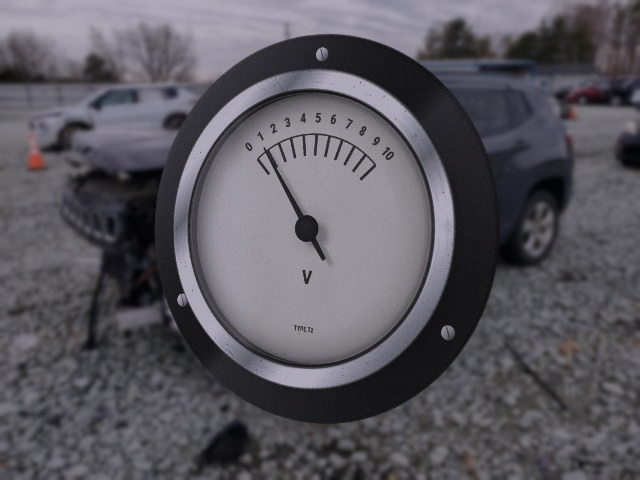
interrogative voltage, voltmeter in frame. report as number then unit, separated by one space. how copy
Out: 1 V
